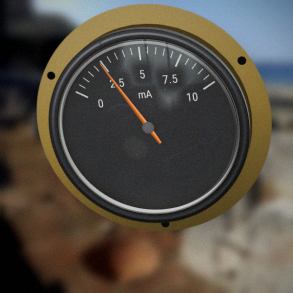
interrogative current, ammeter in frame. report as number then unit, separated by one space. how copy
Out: 2.5 mA
